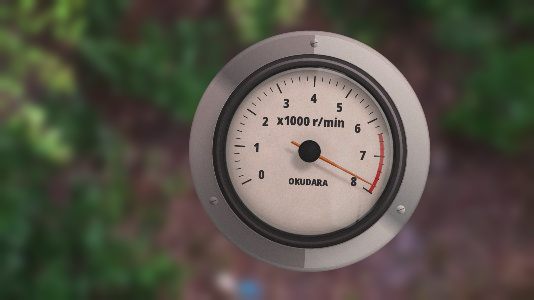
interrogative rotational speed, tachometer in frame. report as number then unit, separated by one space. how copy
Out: 7800 rpm
